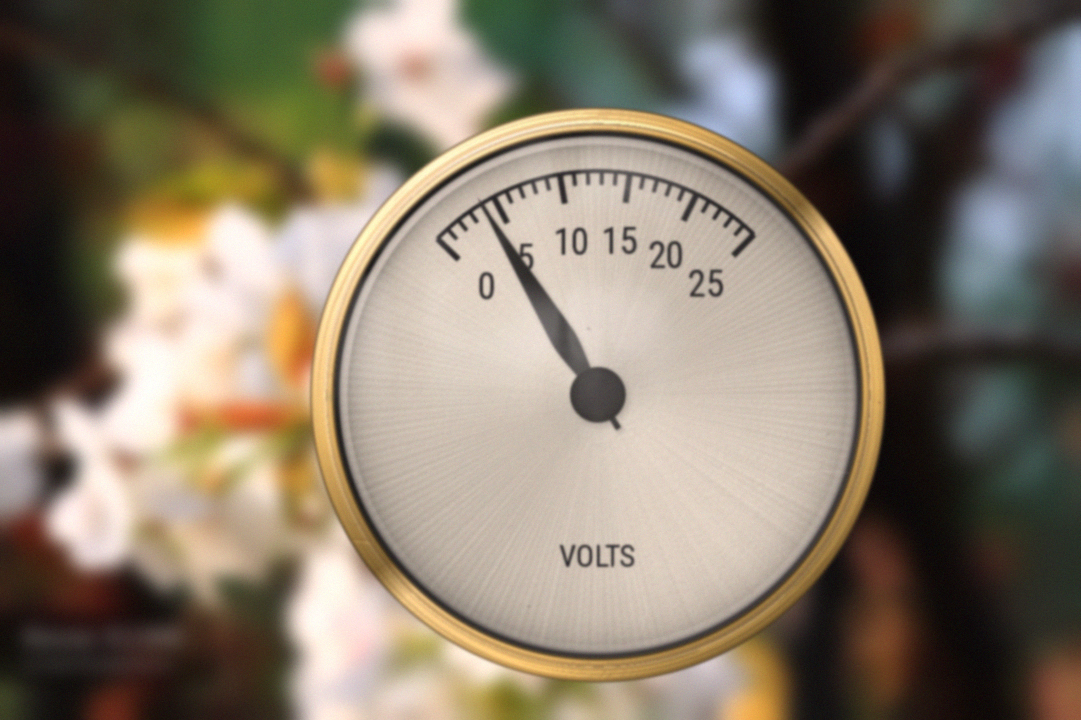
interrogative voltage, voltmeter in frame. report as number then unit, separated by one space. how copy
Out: 4 V
